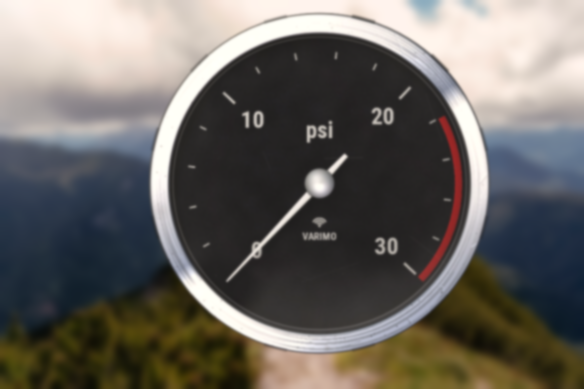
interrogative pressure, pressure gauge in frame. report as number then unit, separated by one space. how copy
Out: 0 psi
